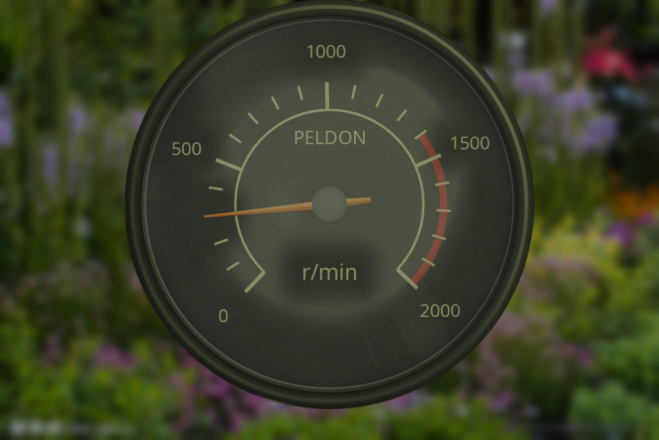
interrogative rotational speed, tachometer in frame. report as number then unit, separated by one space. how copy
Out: 300 rpm
